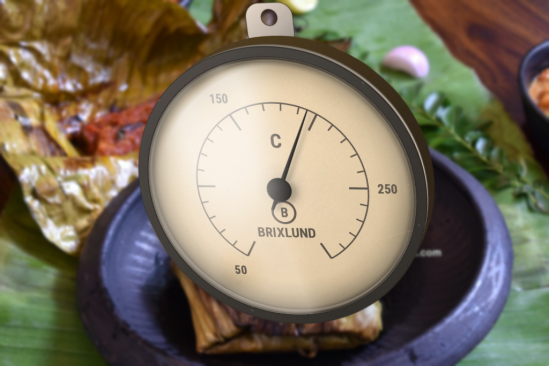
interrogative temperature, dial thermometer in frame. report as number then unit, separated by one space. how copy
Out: 195 °C
